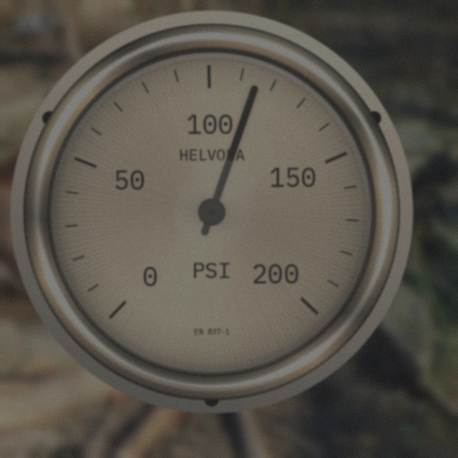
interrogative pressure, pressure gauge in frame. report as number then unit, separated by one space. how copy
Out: 115 psi
